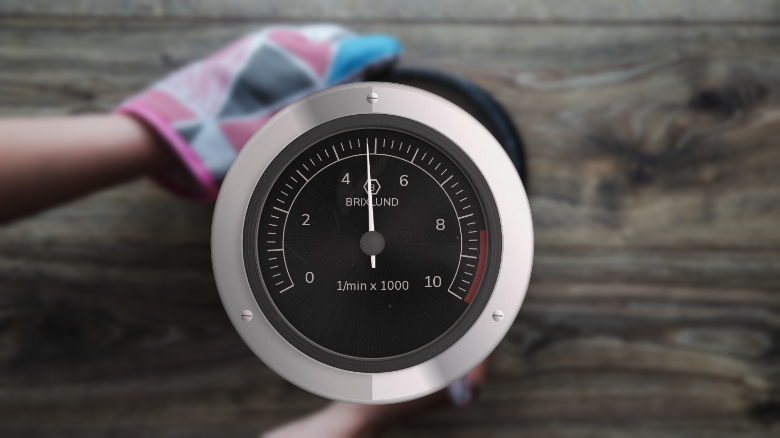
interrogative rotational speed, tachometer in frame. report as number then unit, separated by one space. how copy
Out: 4800 rpm
